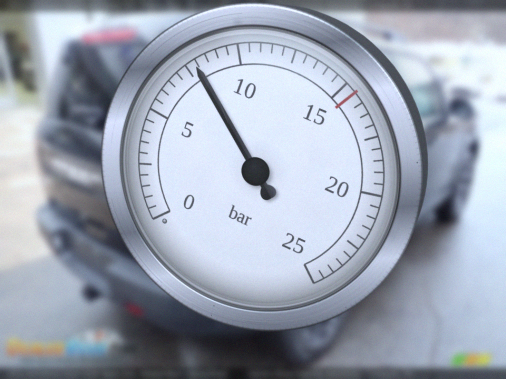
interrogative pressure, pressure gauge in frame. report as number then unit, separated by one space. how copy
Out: 8 bar
